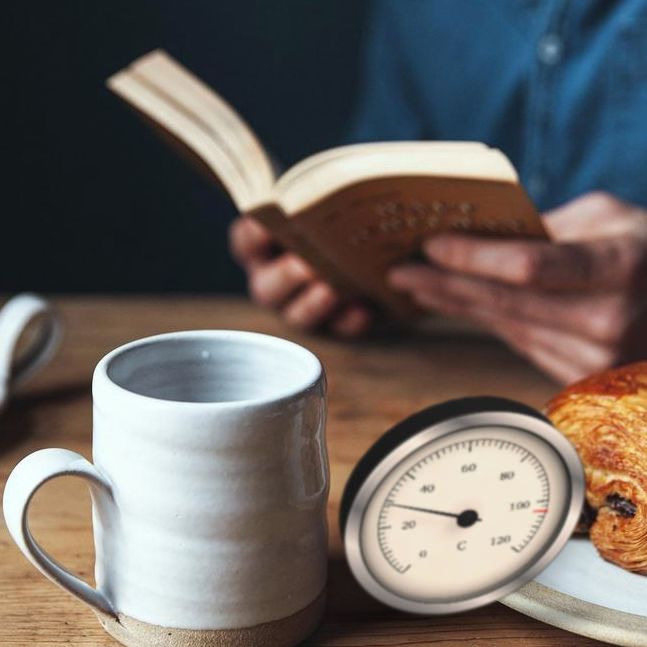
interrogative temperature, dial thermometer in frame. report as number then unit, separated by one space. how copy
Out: 30 °C
